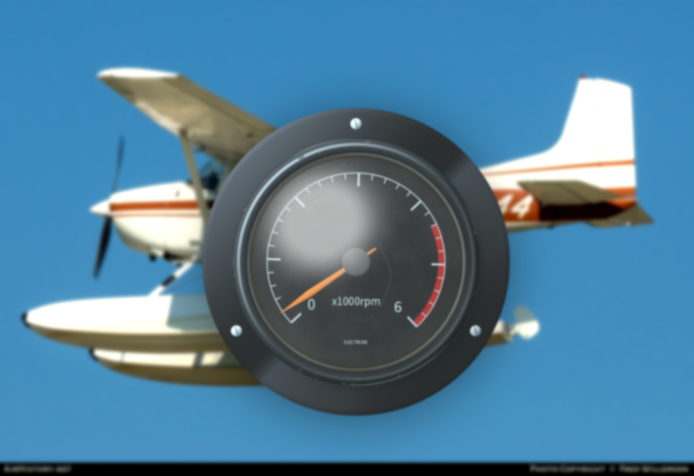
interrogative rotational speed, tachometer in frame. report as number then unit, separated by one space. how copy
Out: 200 rpm
